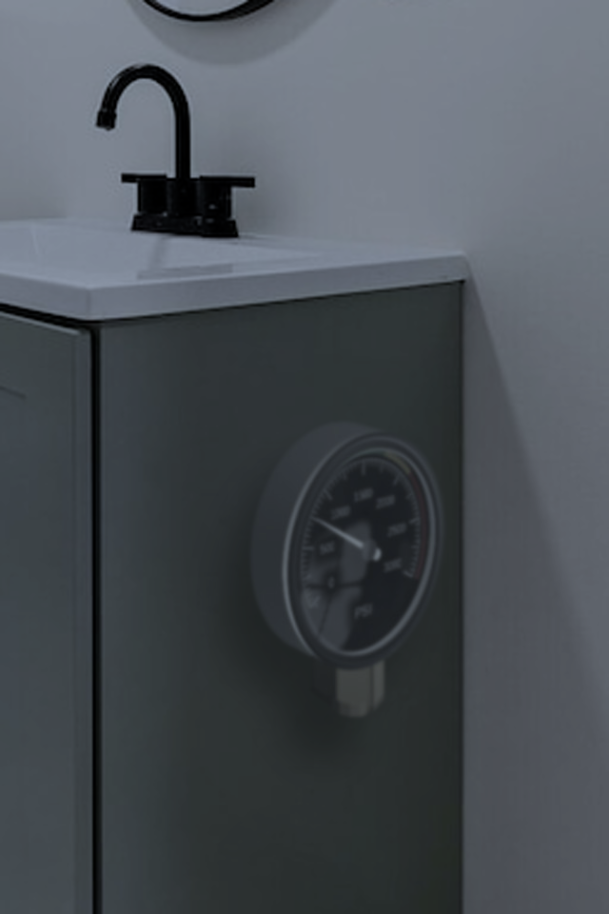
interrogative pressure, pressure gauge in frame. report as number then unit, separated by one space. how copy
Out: 750 psi
